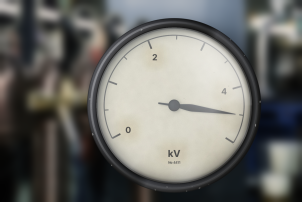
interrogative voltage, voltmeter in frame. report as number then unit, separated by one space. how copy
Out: 4.5 kV
